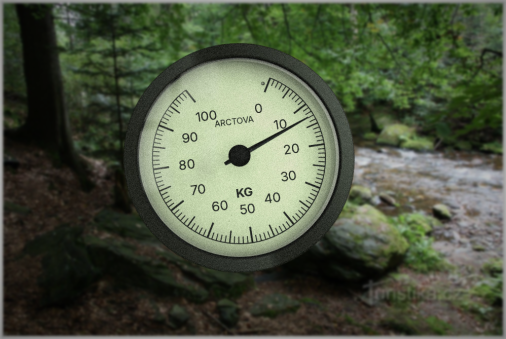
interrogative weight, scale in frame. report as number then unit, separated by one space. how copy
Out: 13 kg
